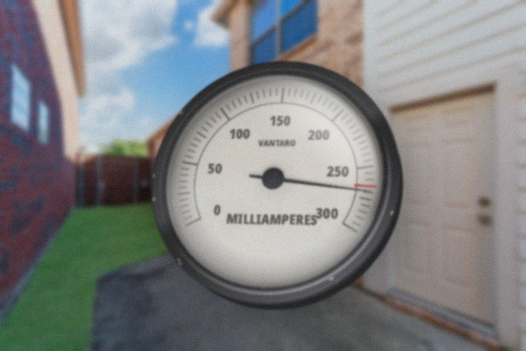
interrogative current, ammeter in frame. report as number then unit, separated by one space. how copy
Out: 270 mA
